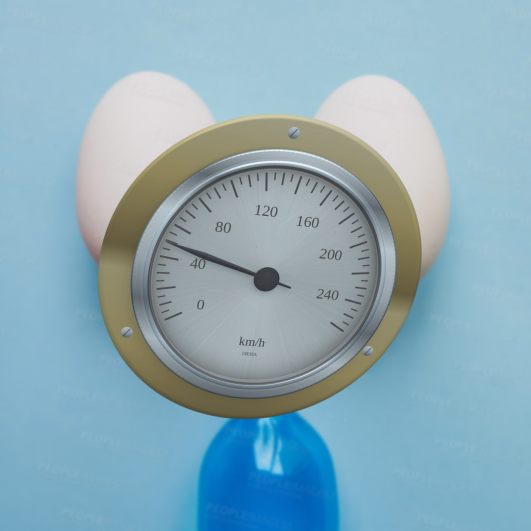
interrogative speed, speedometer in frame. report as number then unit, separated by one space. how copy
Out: 50 km/h
